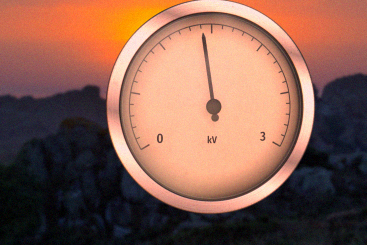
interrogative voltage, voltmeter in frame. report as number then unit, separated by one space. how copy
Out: 1.4 kV
